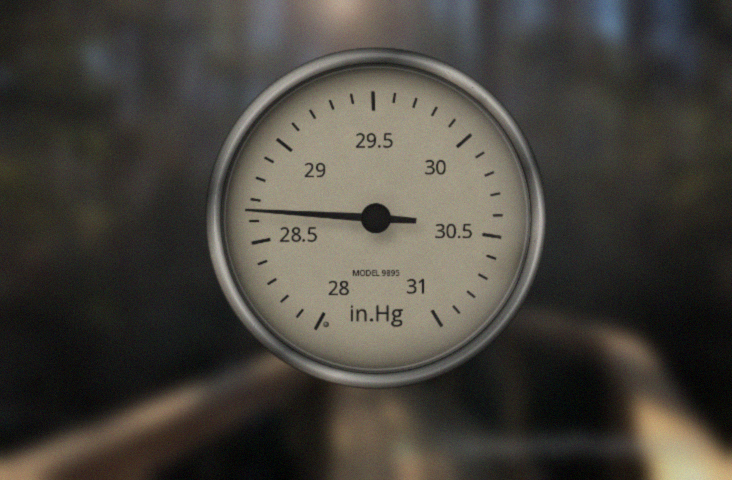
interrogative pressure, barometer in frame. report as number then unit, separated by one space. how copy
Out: 28.65 inHg
